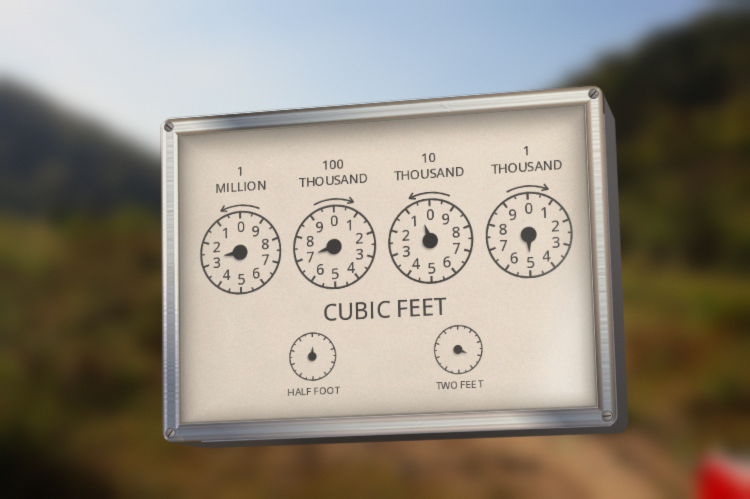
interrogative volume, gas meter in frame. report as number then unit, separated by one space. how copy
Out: 270500 ft³
